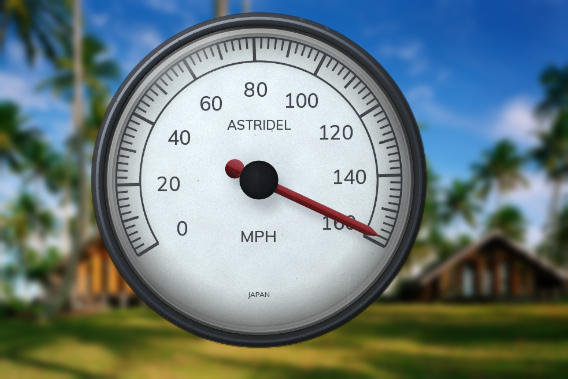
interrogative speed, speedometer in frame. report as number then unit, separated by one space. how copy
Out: 158 mph
